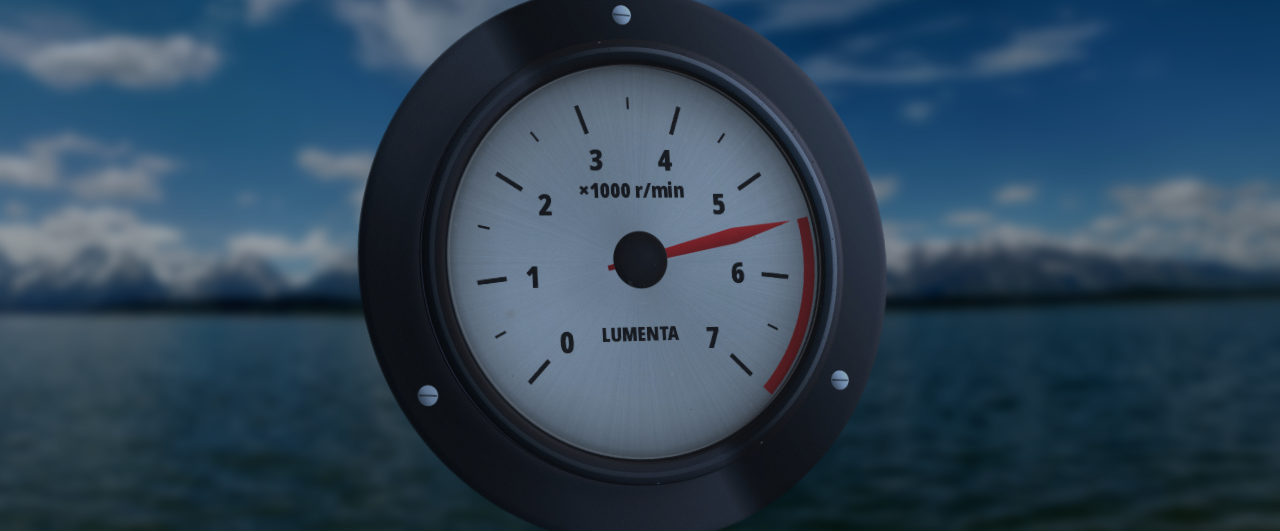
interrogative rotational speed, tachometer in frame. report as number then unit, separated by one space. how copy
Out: 5500 rpm
